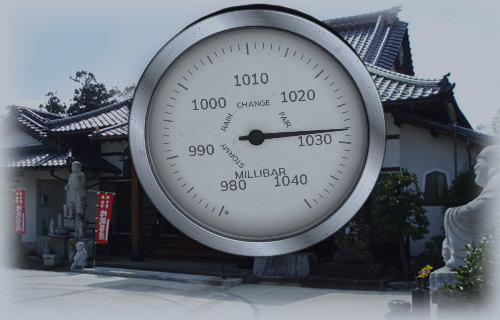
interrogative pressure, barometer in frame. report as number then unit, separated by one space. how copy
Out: 1028 mbar
